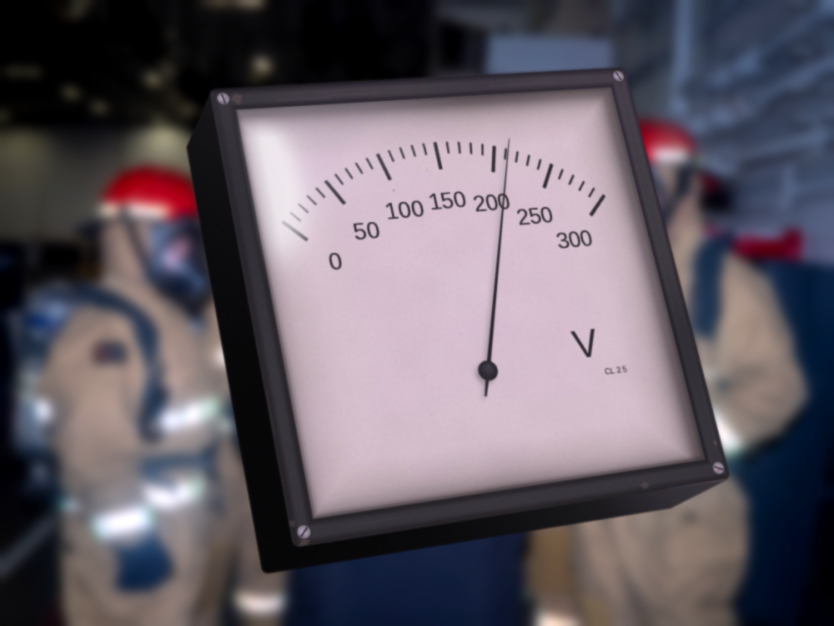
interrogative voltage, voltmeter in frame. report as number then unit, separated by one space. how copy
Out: 210 V
